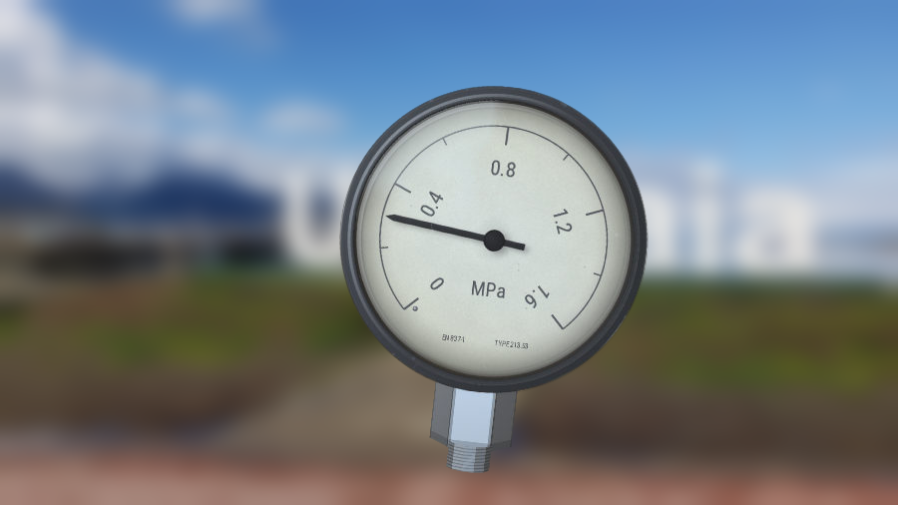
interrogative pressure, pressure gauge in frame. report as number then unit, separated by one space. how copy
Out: 0.3 MPa
